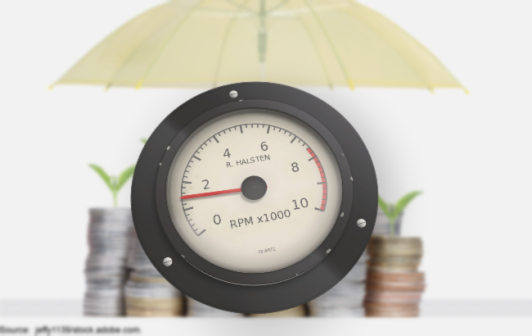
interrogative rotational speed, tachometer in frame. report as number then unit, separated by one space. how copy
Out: 1400 rpm
